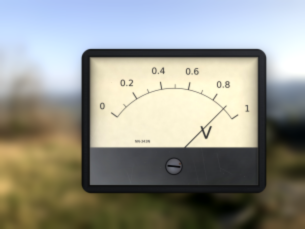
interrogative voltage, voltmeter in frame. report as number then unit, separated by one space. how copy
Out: 0.9 V
